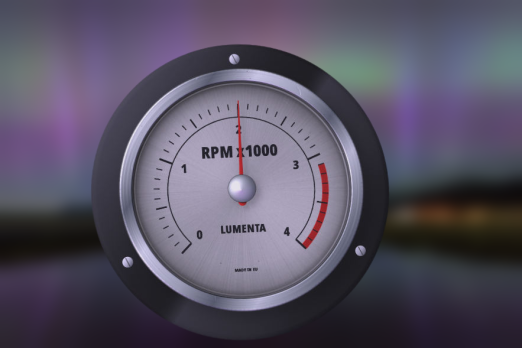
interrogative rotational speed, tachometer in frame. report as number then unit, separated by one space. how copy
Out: 2000 rpm
